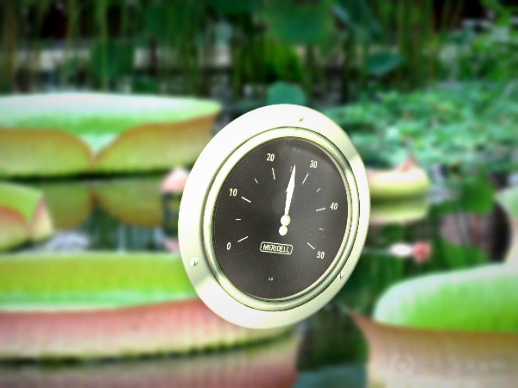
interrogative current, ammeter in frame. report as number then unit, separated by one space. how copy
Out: 25 A
